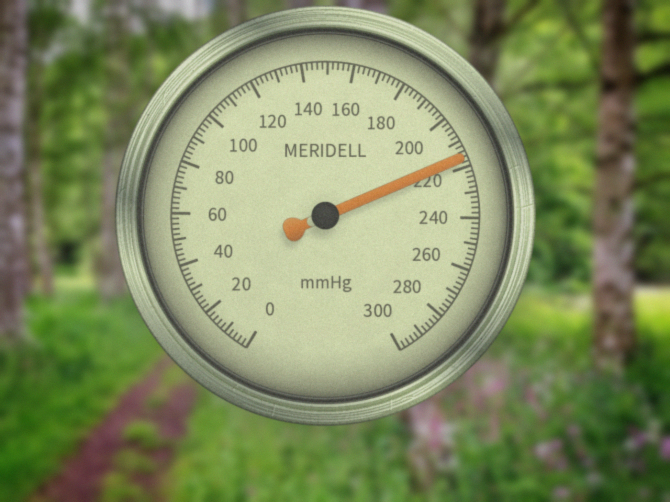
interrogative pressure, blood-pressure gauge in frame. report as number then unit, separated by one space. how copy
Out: 216 mmHg
